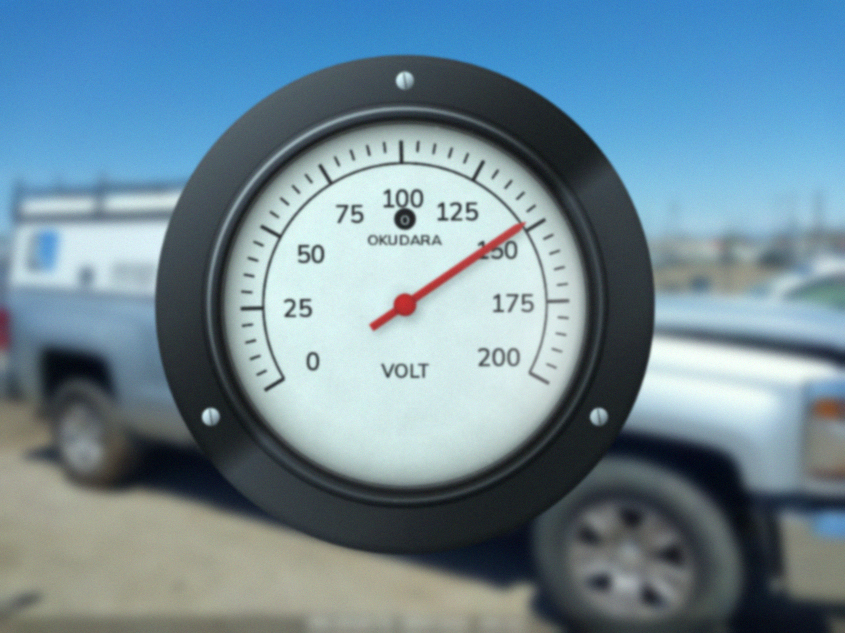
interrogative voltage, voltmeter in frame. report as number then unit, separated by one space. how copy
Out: 147.5 V
